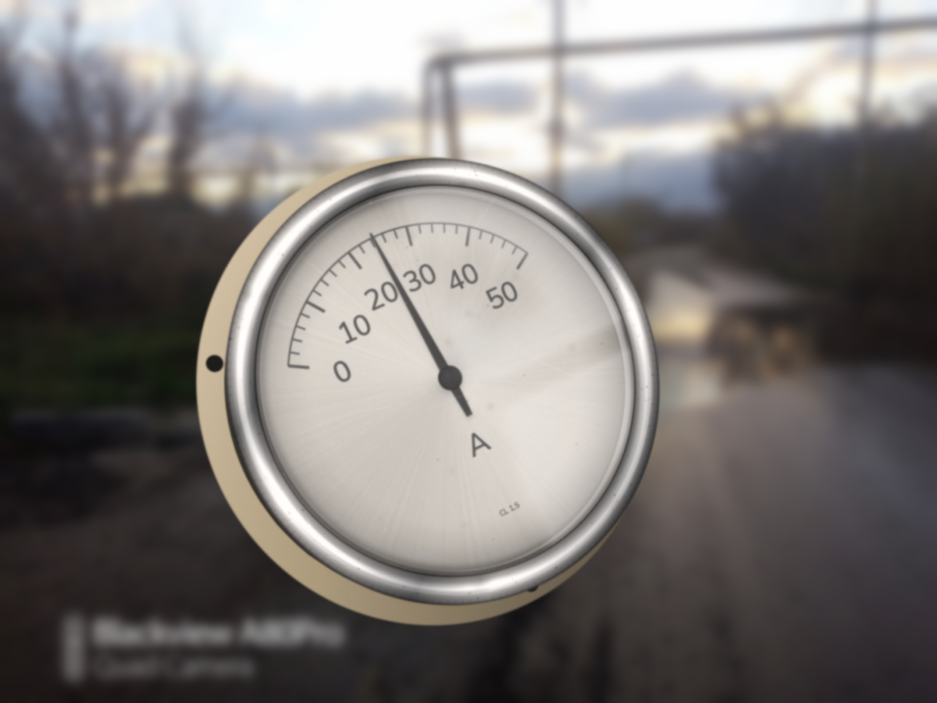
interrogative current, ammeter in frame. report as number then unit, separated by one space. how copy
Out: 24 A
